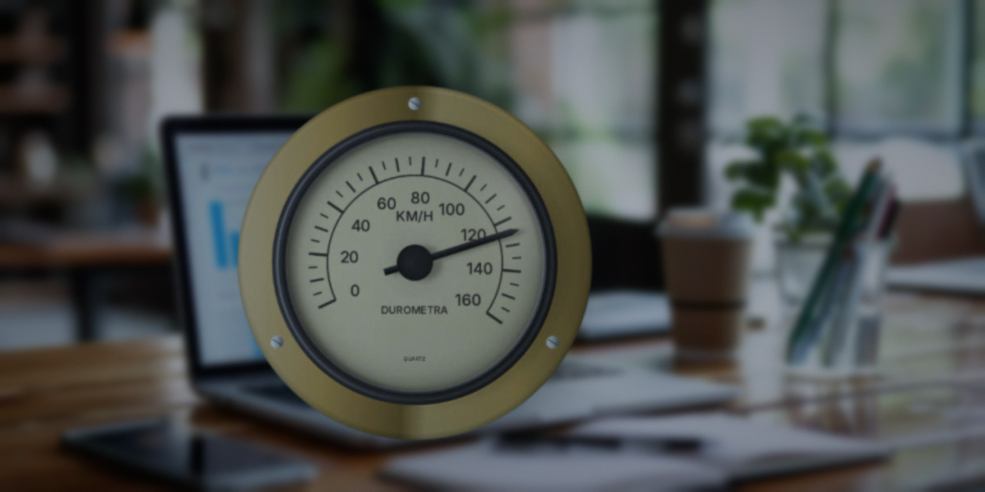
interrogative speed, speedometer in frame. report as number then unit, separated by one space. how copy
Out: 125 km/h
